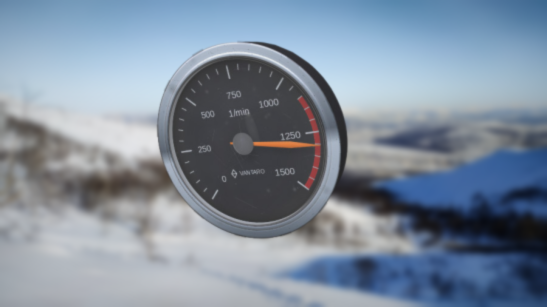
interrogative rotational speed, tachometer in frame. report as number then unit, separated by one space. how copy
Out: 1300 rpm
